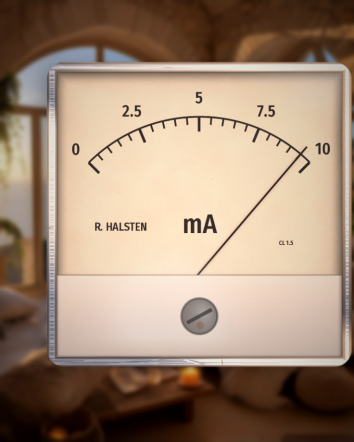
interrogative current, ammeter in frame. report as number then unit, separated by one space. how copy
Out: 9.5 mA
